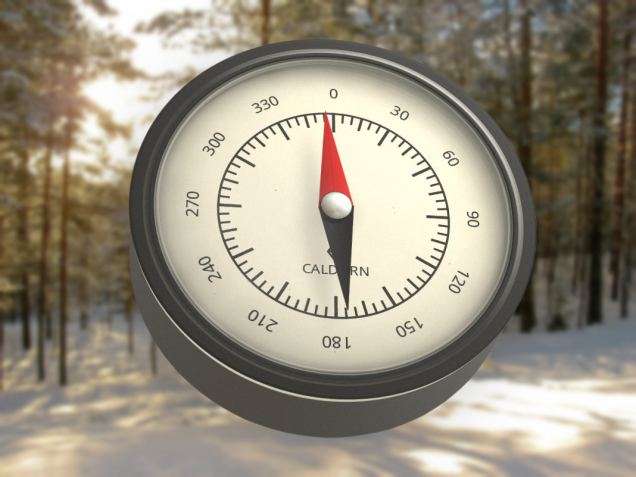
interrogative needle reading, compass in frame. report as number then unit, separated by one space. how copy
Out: 355 °
